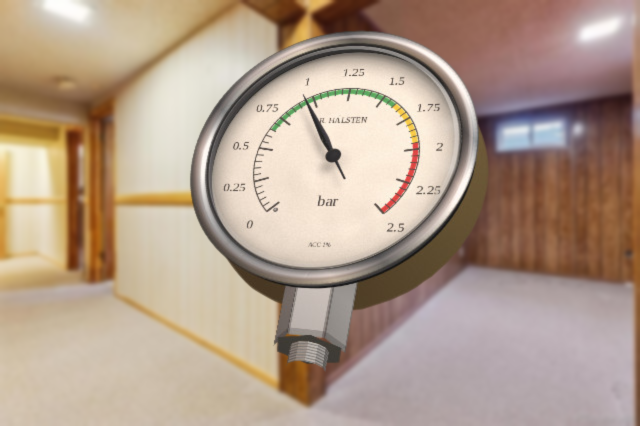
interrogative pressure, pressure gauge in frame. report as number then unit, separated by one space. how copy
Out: 0.95 bar
